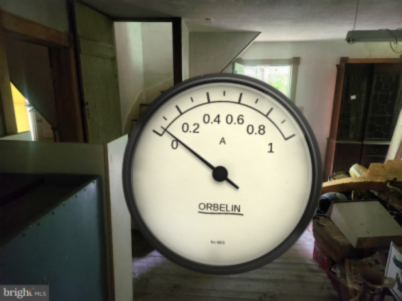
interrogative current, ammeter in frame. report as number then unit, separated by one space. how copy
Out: 0.05 A
